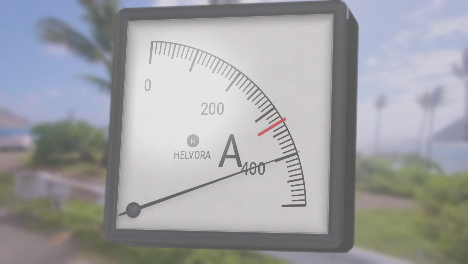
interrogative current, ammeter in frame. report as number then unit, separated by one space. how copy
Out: 400 A
